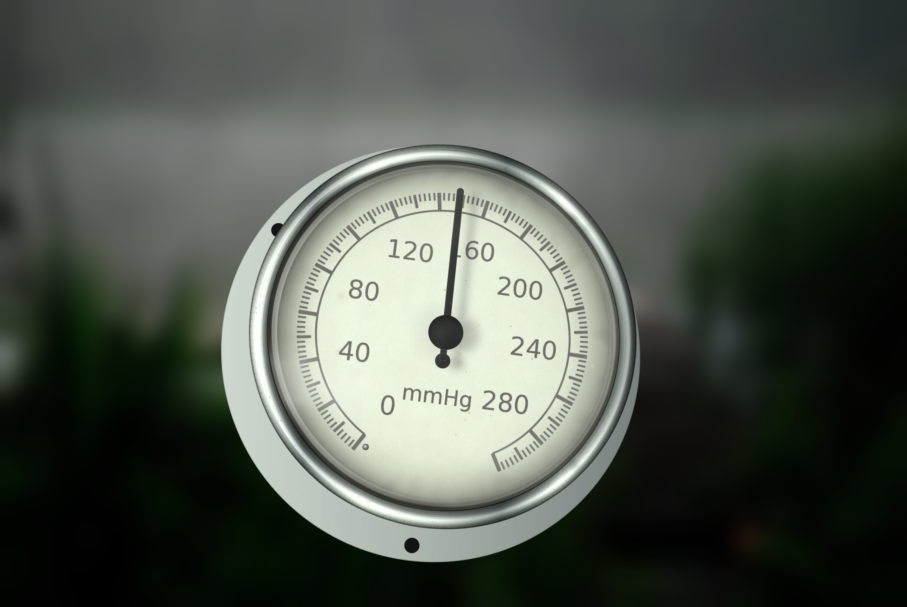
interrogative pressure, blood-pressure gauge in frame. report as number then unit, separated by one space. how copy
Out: 148 mmHg
